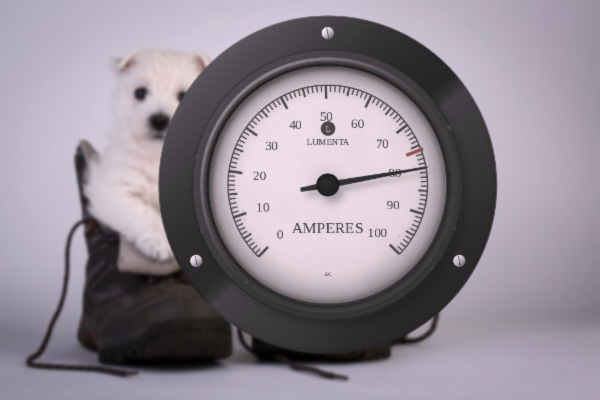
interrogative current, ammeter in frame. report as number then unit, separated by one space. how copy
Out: 80 A
